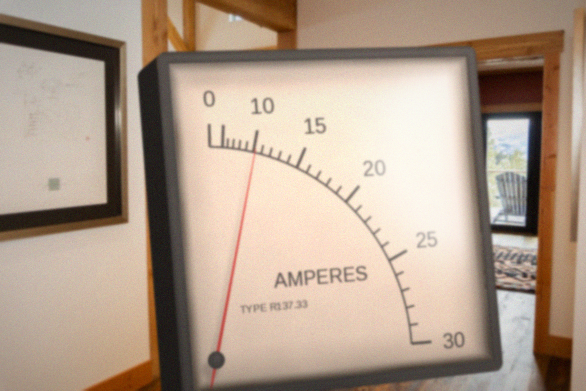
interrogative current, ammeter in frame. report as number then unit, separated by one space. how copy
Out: 10 A
